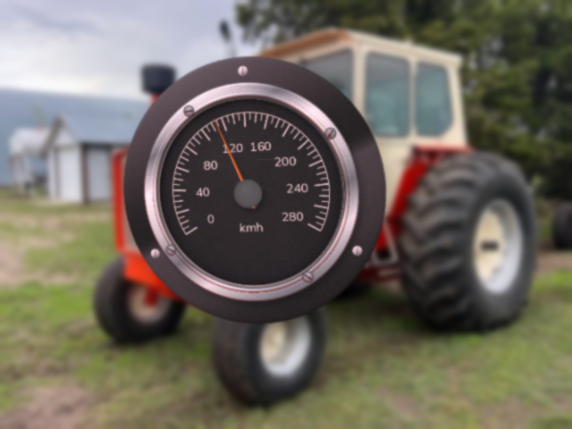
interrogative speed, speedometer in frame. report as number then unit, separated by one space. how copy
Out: 115 km/h
